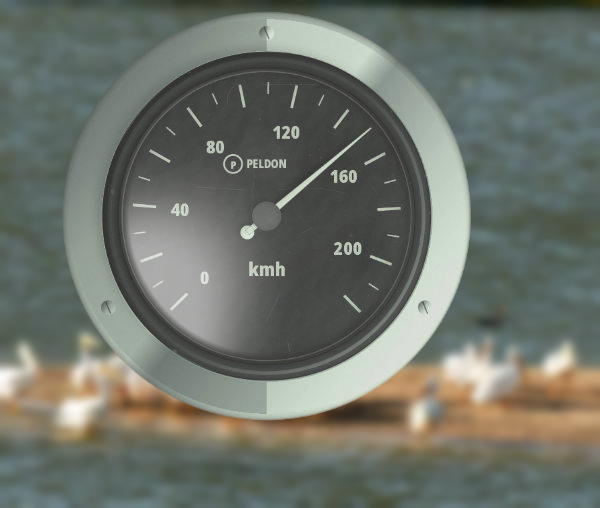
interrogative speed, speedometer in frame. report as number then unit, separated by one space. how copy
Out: 150 km/h
